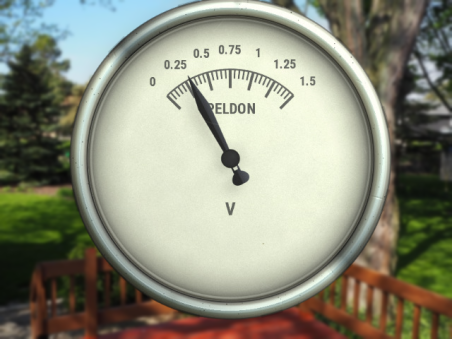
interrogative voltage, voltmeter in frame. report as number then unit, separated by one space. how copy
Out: 0.3 V
